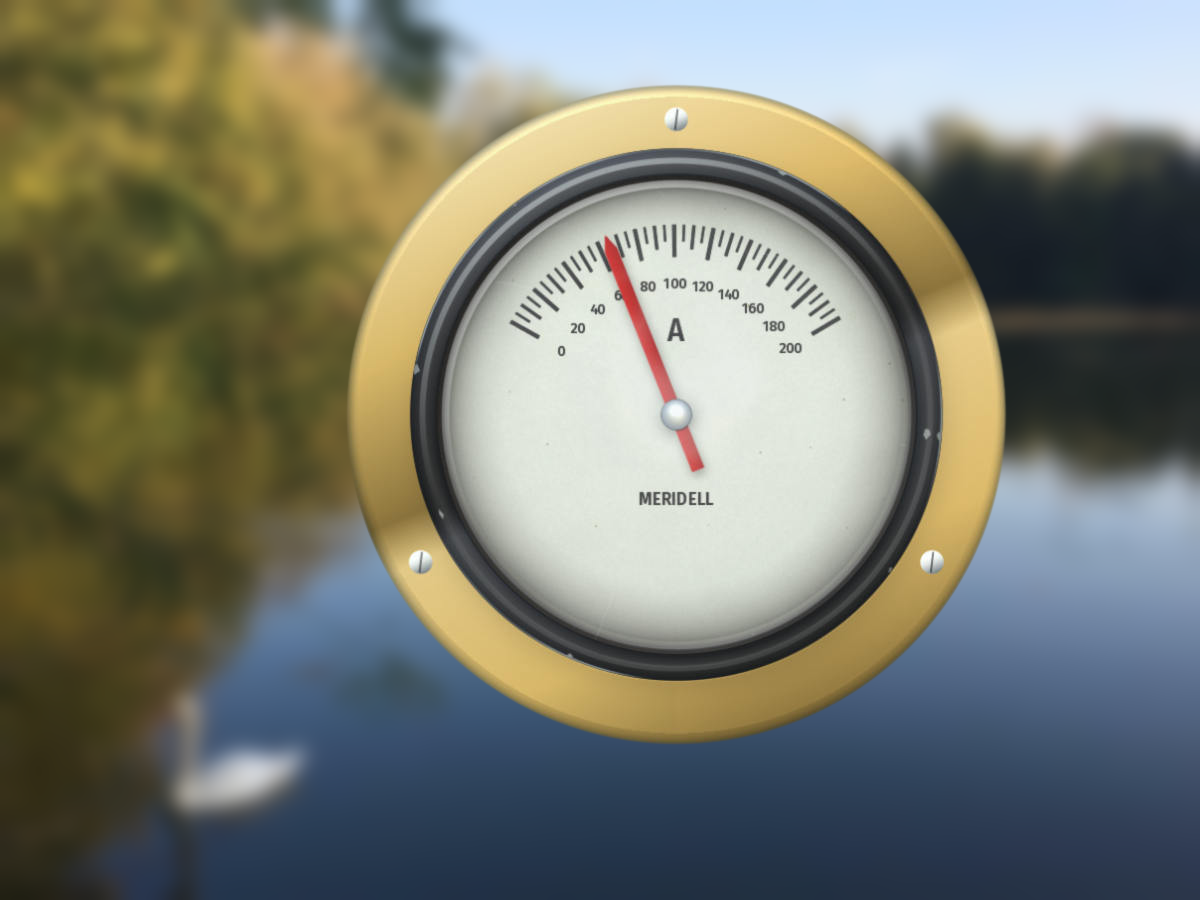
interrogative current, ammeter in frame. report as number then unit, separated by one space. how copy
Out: 65 A
